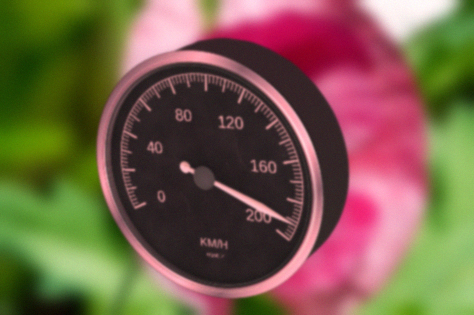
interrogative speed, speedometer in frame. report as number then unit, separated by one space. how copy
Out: 190 km/h
